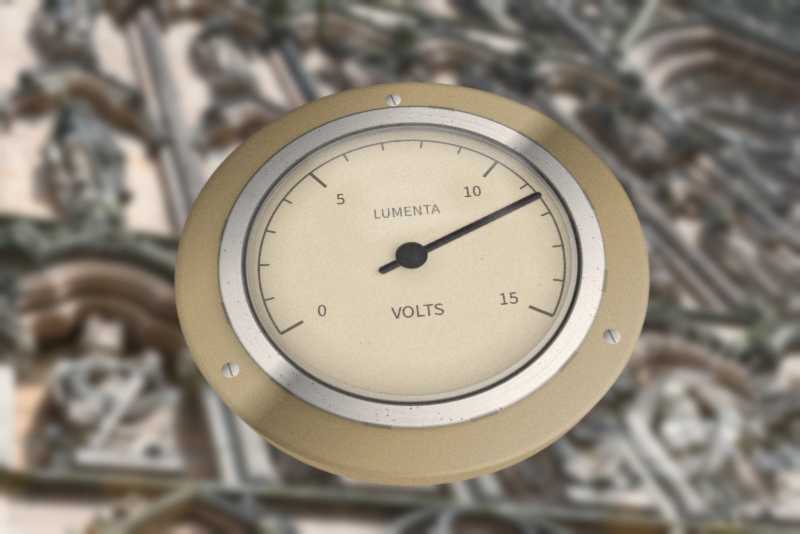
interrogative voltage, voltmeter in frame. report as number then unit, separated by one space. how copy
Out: 11.5 V
